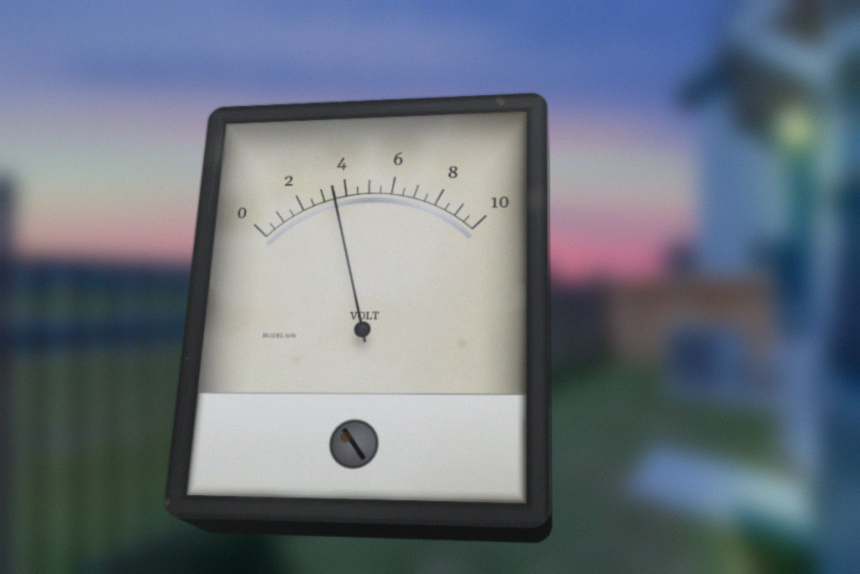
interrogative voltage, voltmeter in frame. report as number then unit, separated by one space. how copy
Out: 3.5 V
